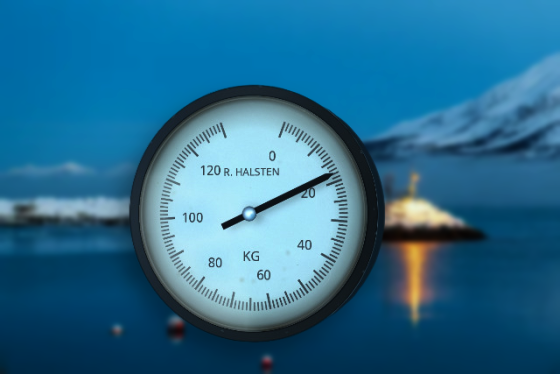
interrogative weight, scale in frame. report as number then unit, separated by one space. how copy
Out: 18 kg
